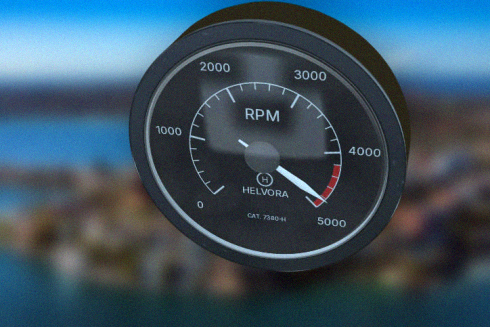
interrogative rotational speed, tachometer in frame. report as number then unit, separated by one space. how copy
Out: 4800 rpm
